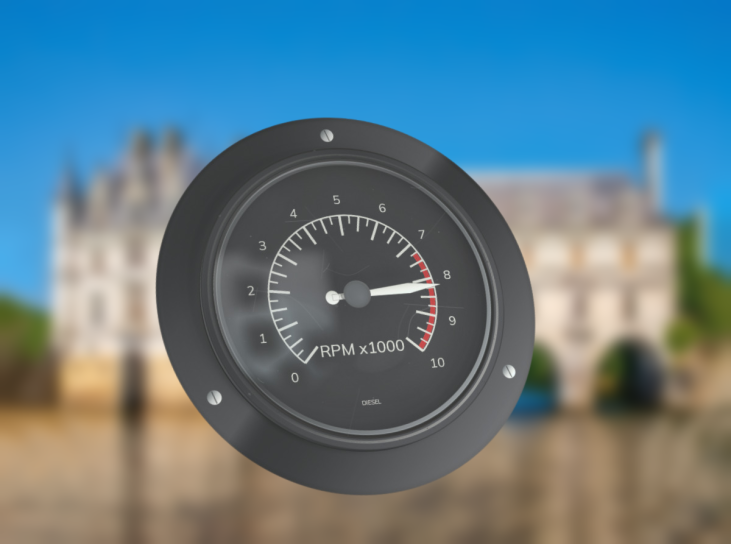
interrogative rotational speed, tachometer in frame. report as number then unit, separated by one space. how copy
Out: 8250 rpm
